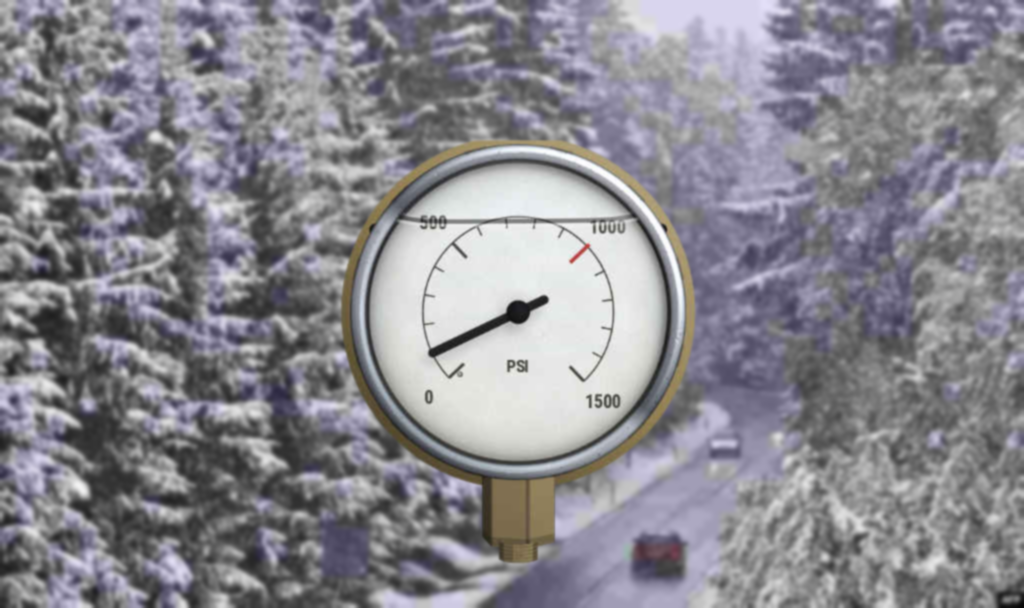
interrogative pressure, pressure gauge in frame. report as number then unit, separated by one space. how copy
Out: 100 psi
